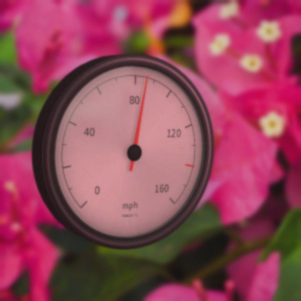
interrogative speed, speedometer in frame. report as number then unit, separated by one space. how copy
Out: 85 mph
